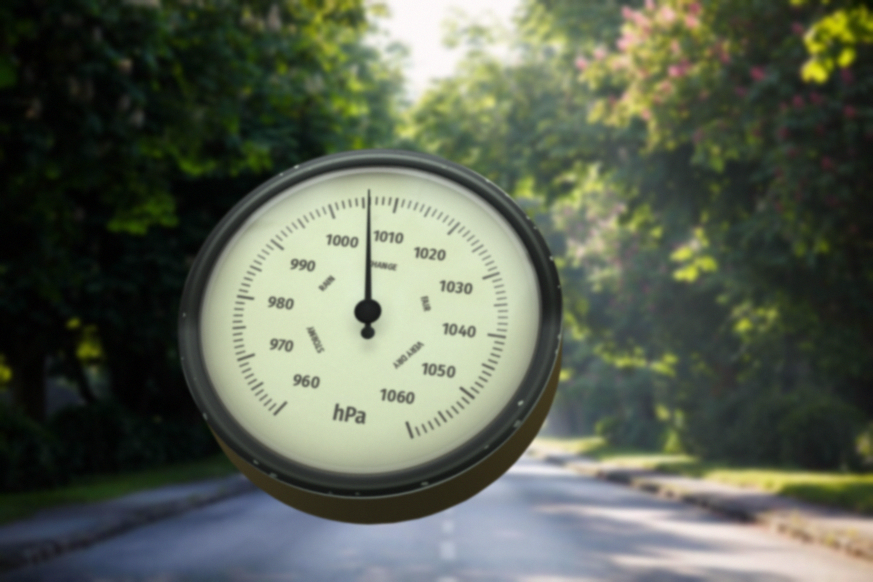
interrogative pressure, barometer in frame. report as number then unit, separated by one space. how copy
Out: 1006 hPa
